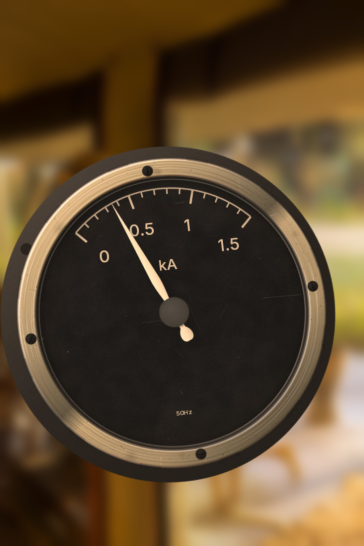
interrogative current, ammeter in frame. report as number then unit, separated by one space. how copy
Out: 0.35 kA
